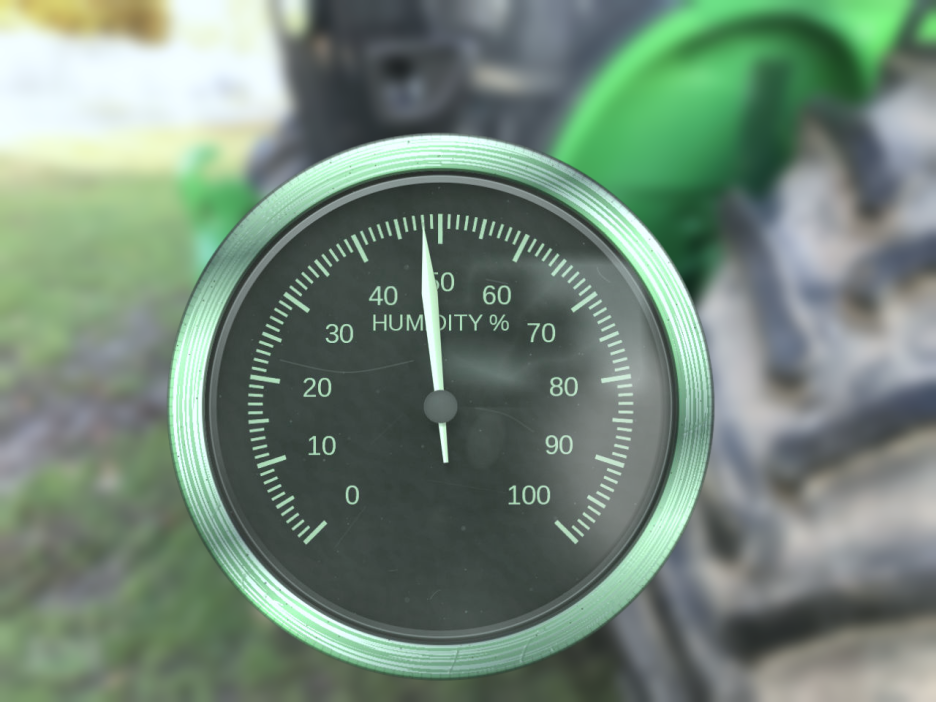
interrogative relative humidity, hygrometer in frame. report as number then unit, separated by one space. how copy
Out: 48 %
